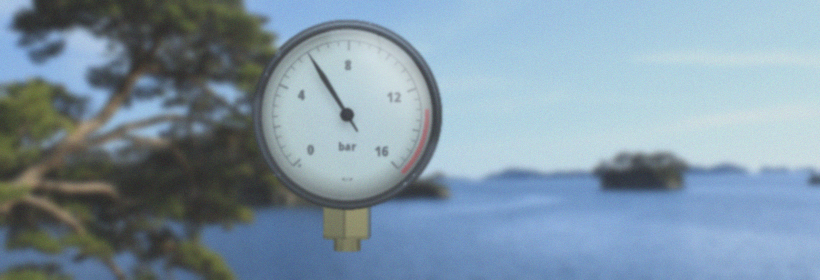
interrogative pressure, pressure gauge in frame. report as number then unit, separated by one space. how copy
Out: 6 bar
